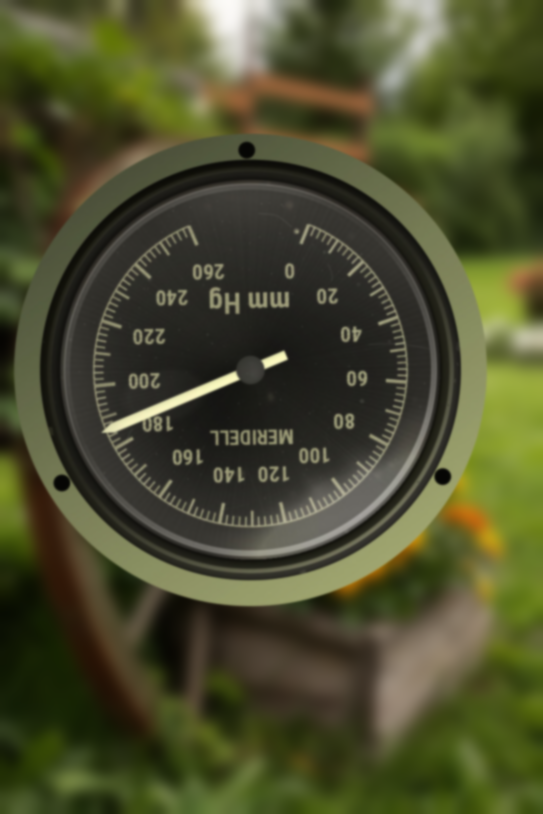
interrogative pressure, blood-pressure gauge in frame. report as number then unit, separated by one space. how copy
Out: 186 mmHg
